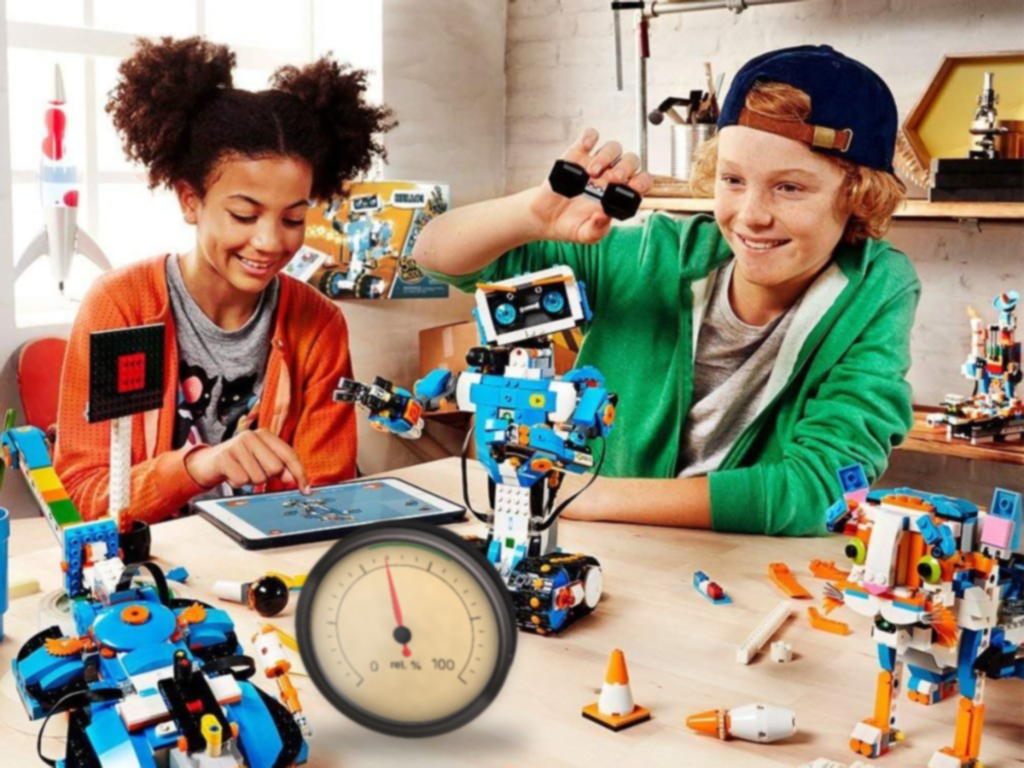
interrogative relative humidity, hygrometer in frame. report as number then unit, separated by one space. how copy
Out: 48 %
